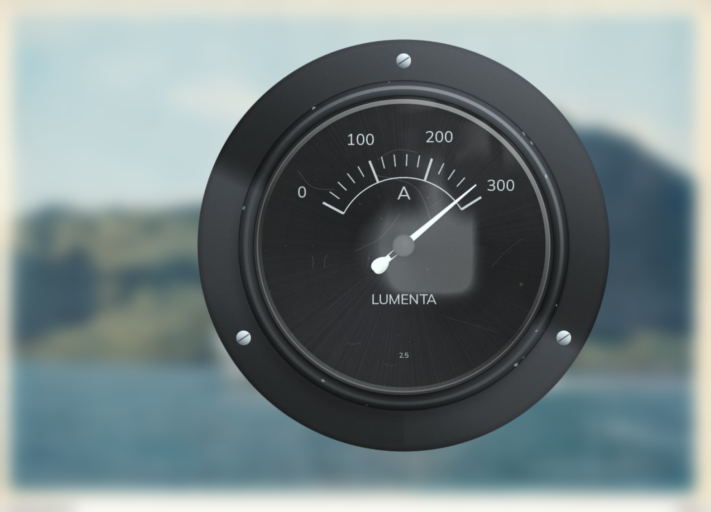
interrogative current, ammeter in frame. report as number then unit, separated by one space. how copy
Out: 280 A
